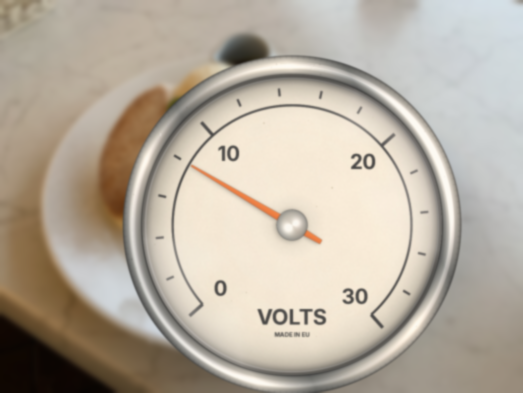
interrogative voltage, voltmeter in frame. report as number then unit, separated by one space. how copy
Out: 8 V
